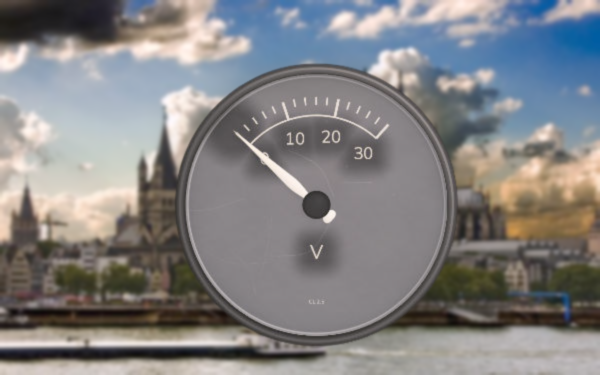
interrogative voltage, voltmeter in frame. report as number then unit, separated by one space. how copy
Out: 0 V
